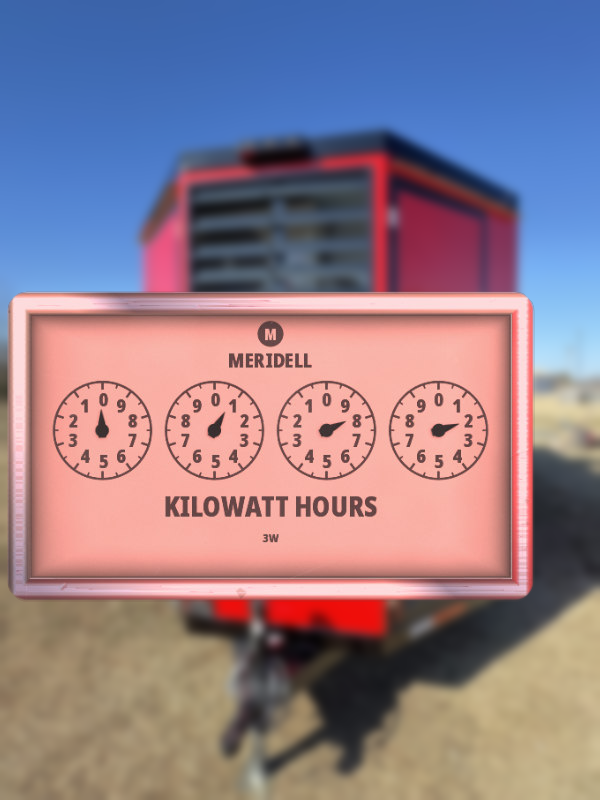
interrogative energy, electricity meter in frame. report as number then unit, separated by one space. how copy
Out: 82 kWh
